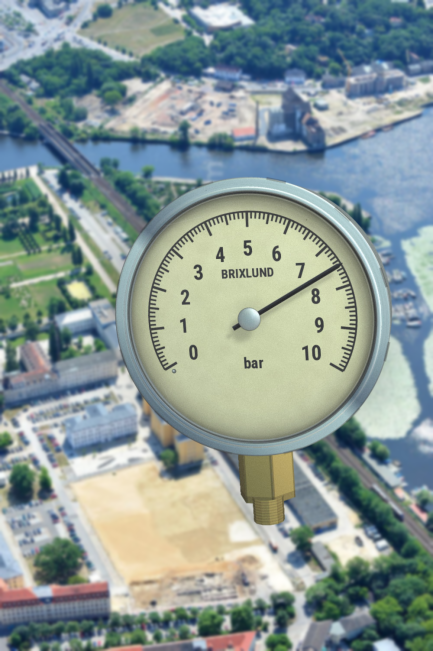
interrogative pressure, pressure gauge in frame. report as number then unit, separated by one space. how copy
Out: 7.5 bar
